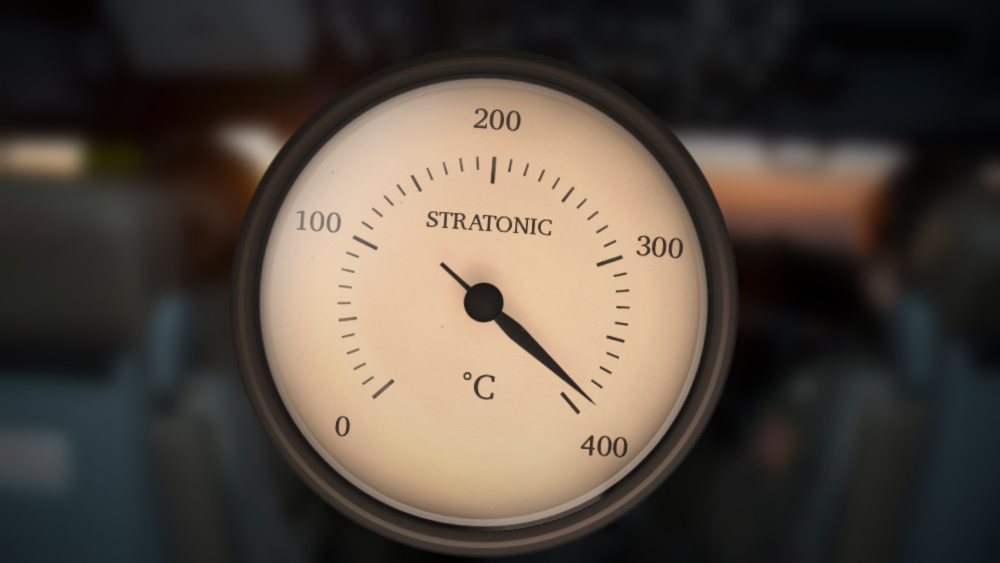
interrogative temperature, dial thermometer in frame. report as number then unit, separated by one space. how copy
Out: 390 °C
